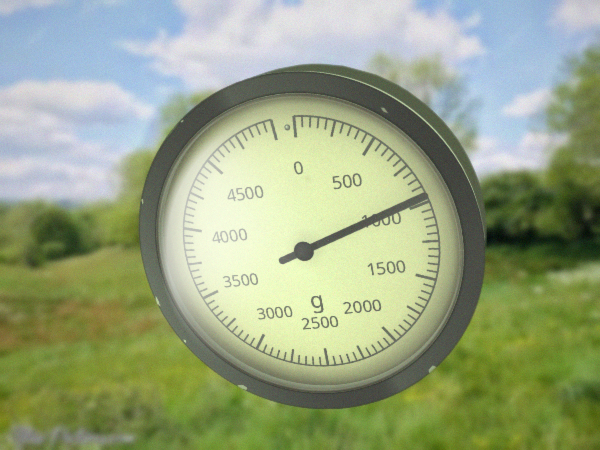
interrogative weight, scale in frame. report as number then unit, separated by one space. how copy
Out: 950 g
